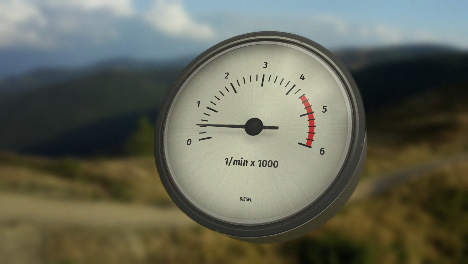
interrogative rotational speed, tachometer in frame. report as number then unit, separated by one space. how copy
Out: 400 rpm
